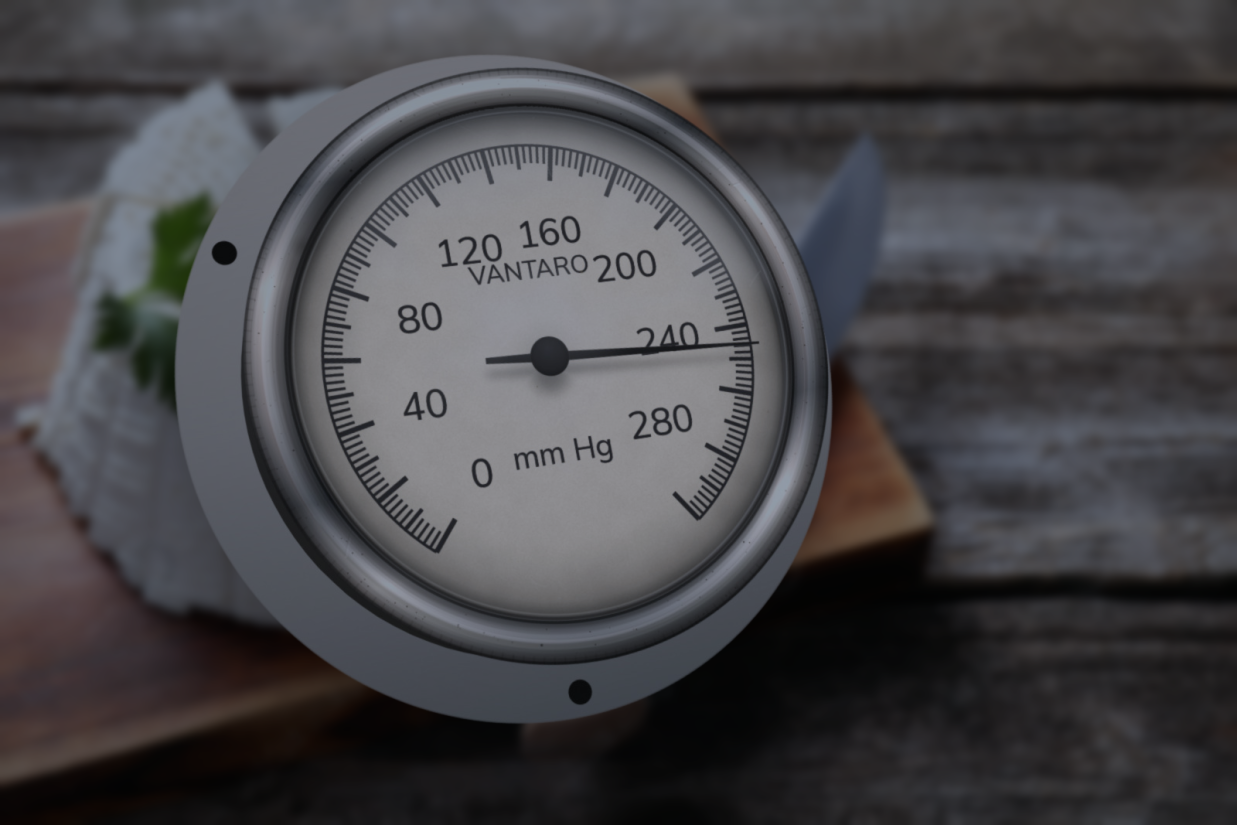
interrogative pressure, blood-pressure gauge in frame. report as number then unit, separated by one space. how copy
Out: 246 mmHg
